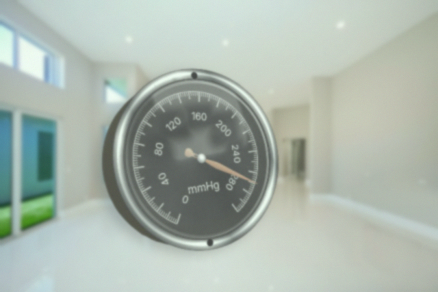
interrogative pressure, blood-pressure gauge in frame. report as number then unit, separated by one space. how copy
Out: 270 mmHg
